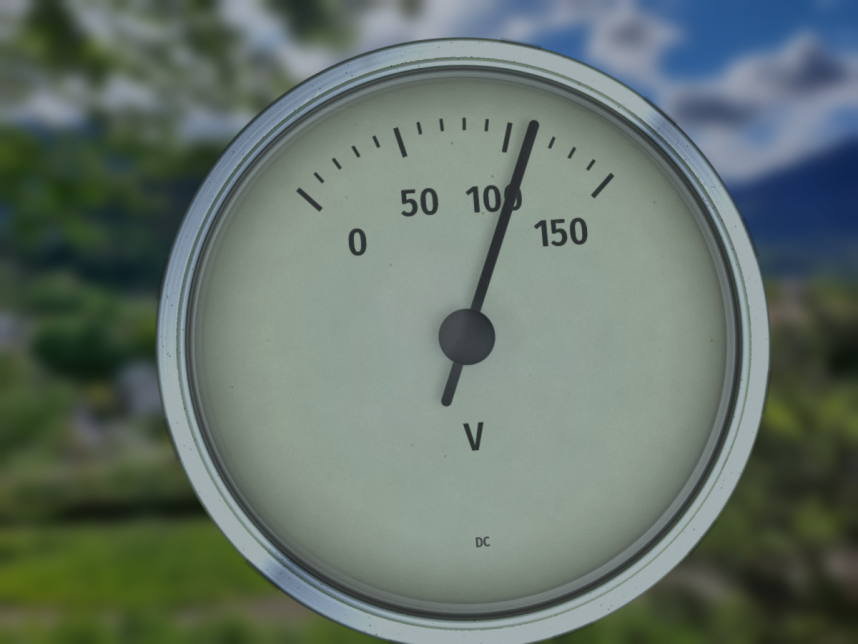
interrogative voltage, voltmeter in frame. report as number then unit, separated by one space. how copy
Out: 110 V
